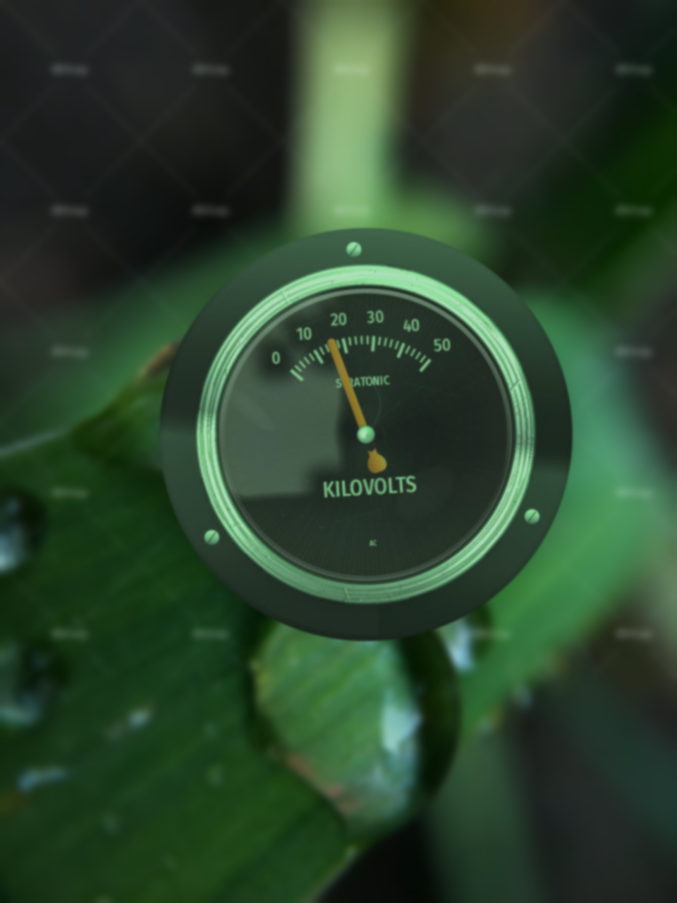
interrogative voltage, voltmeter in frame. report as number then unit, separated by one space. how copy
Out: 16 kV
